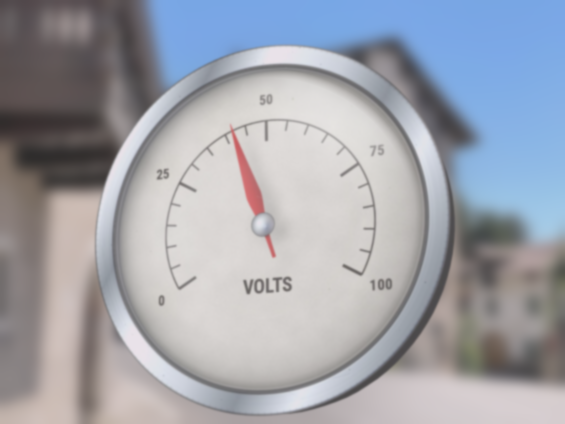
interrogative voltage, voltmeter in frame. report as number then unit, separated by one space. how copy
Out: 42.5 V
